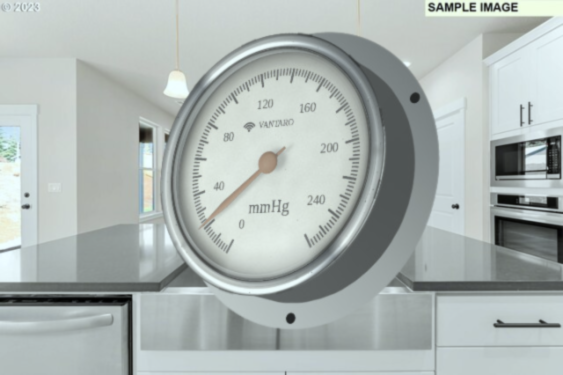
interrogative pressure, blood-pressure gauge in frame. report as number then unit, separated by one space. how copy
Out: 20 mmHg
